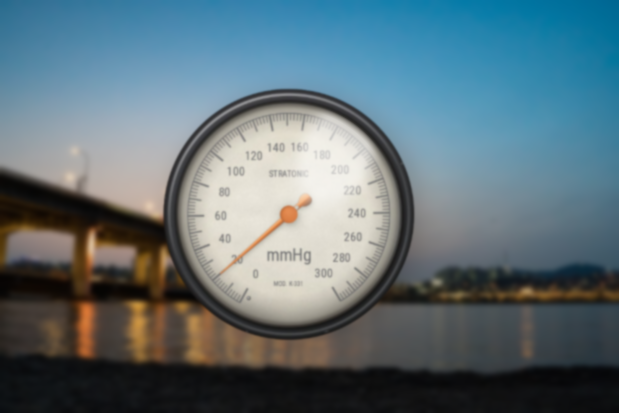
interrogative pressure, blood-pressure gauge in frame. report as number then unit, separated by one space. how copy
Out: 20 mmHg
